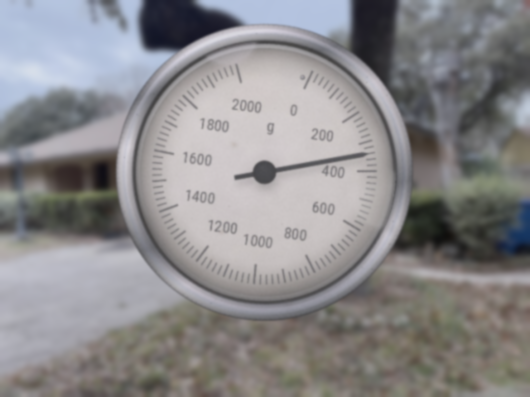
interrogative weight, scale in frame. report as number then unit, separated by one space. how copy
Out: 340 g
